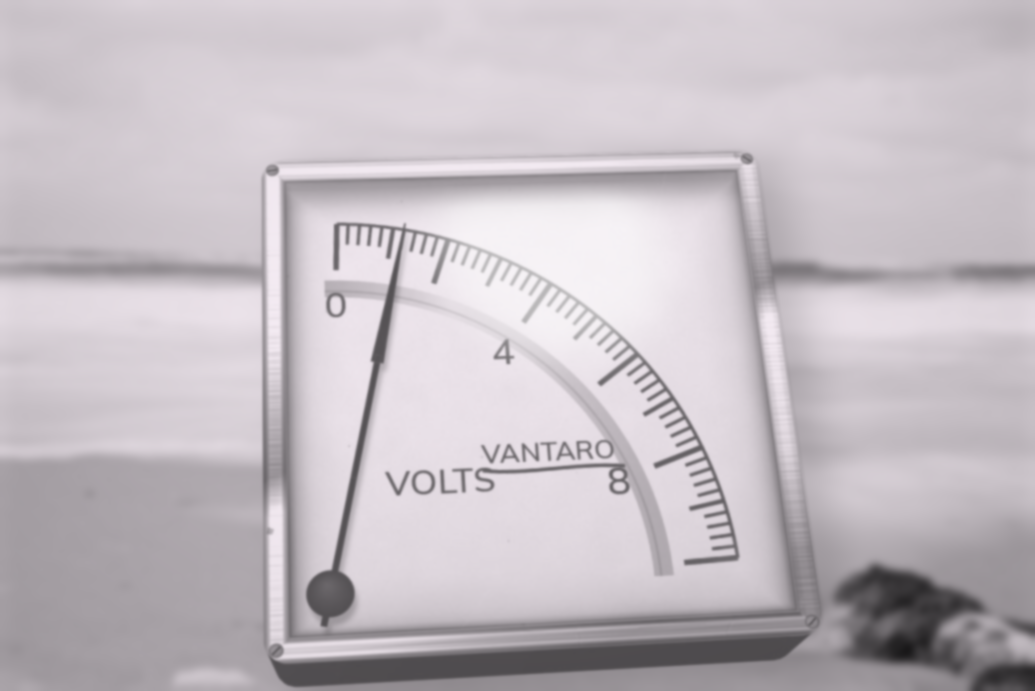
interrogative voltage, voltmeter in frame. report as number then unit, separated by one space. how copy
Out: 1.2 V
